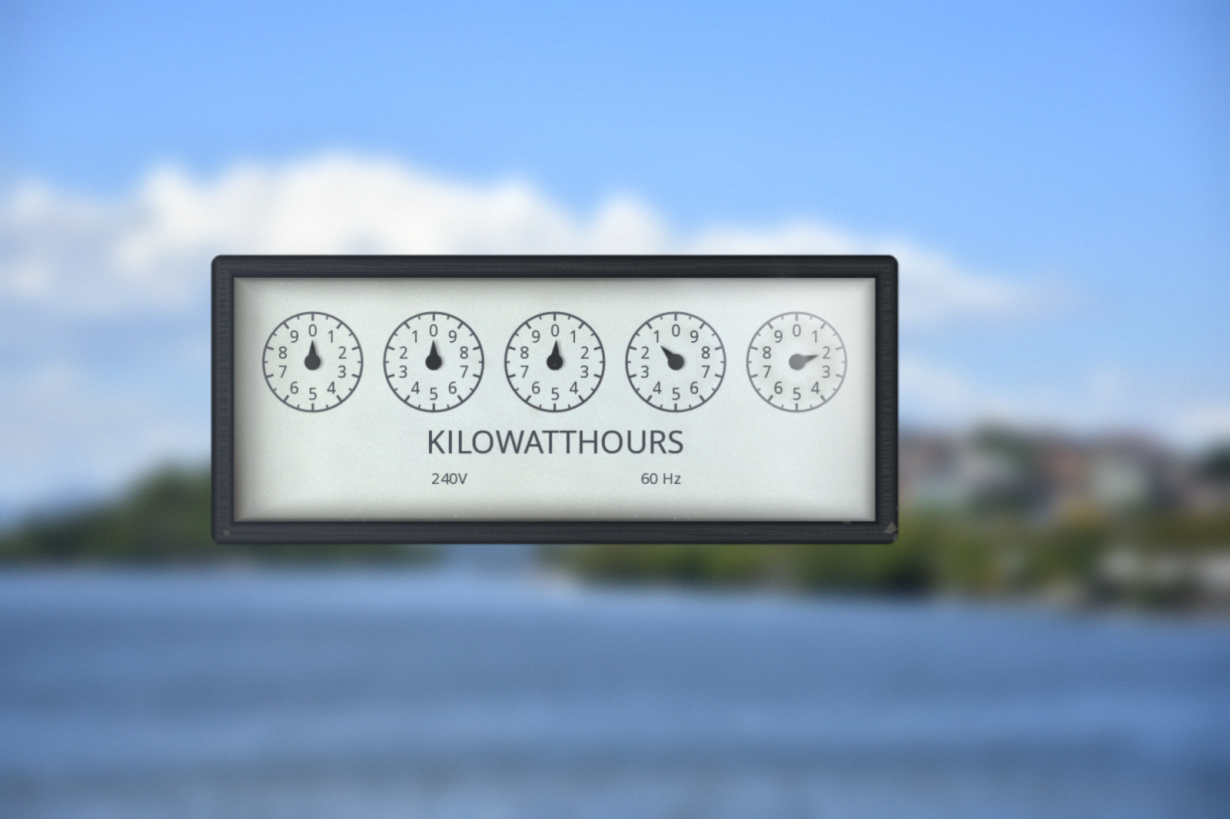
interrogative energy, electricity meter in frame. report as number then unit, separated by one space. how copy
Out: 12 kWh
